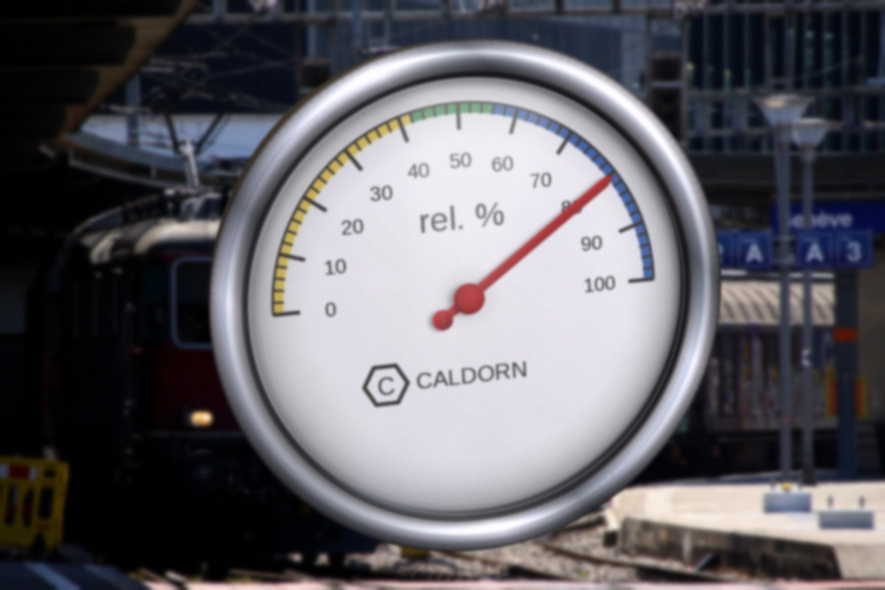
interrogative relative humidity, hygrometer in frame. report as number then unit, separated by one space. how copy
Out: 80 %
